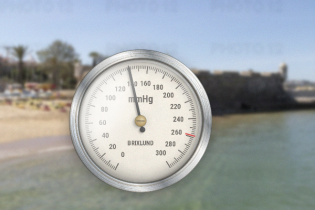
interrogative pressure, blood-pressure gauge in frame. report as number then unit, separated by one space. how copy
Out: 140 mmHg
